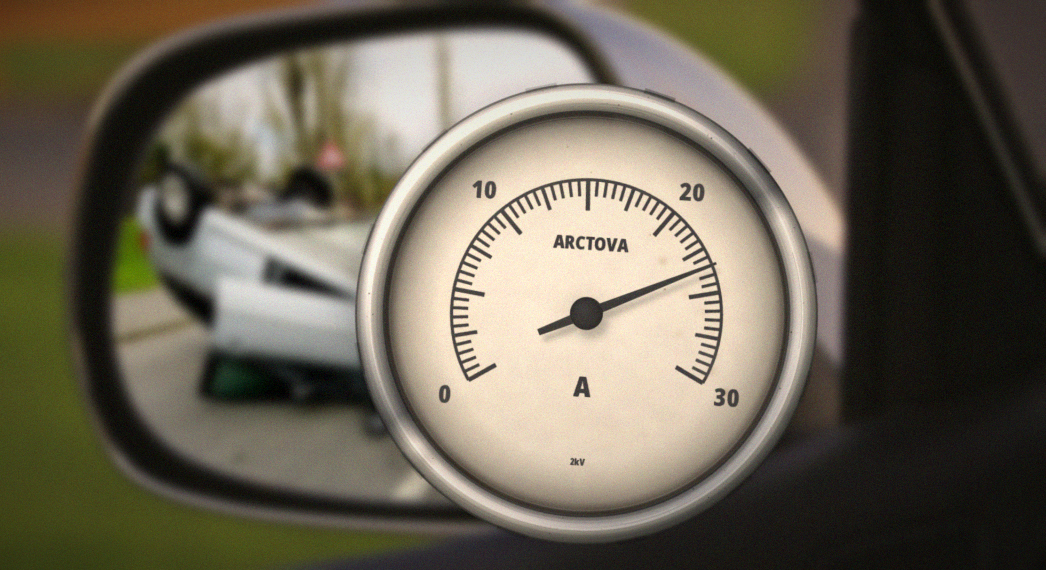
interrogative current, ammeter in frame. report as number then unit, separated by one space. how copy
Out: 23.5 A
